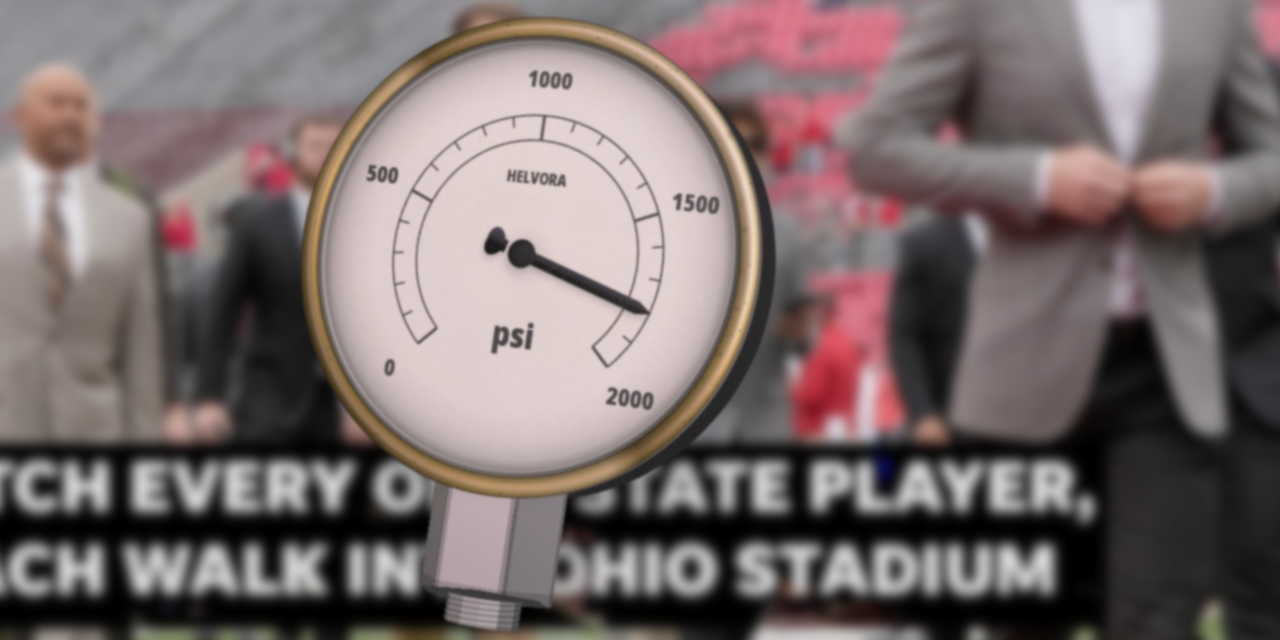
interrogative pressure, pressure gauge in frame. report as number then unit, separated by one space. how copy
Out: 1800 psi
